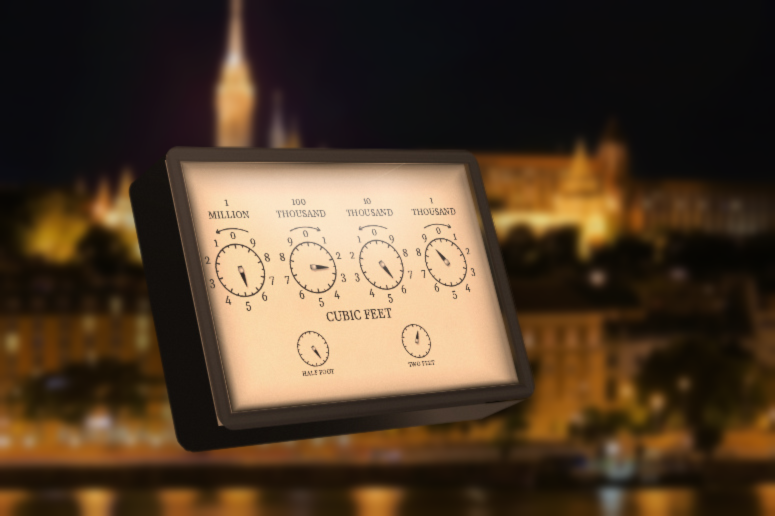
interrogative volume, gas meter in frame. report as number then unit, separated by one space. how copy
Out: 525900 ft³
